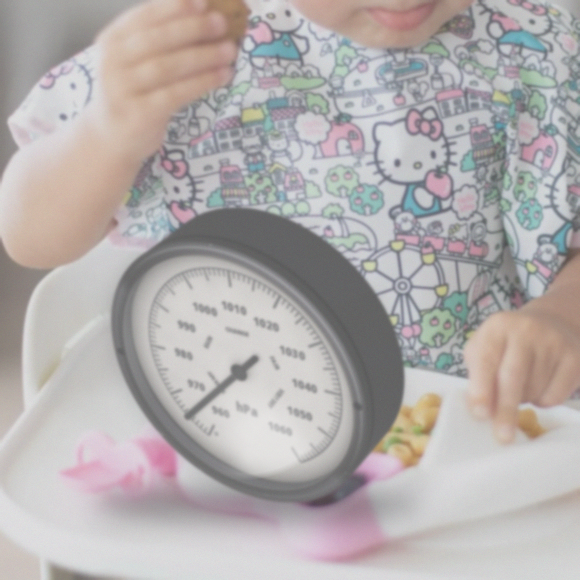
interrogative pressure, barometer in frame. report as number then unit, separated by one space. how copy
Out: 965 hPa
